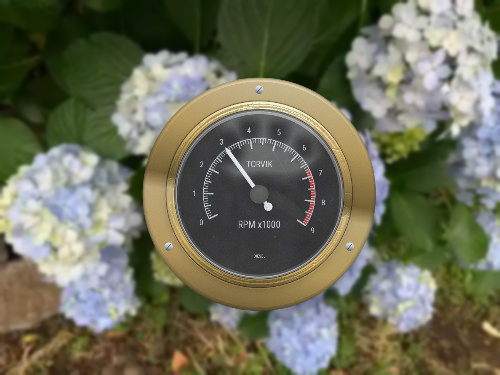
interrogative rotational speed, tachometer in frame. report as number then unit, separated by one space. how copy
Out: 3000 rpm
